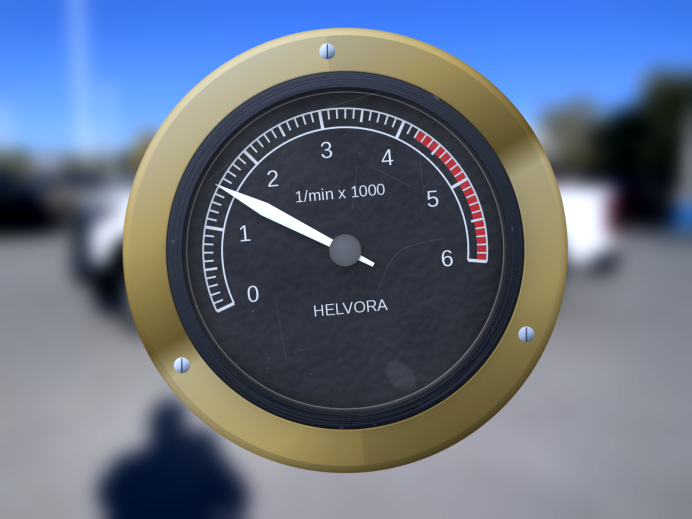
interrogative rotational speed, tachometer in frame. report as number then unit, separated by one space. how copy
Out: 1500 rpm
